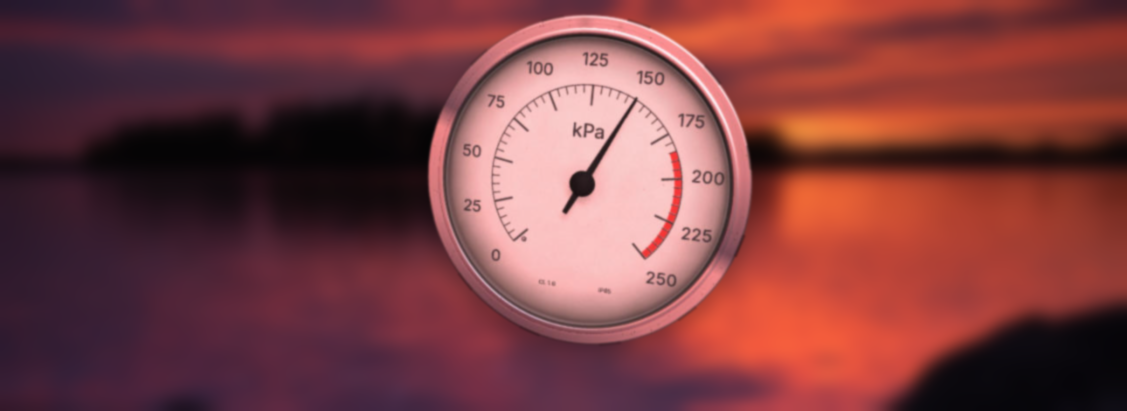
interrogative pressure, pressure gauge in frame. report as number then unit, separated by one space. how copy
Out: 150 kPa
